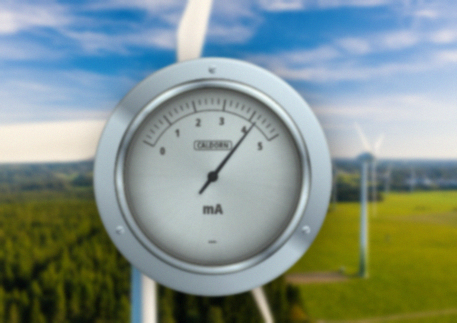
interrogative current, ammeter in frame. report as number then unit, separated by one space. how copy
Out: 4.2 mA
